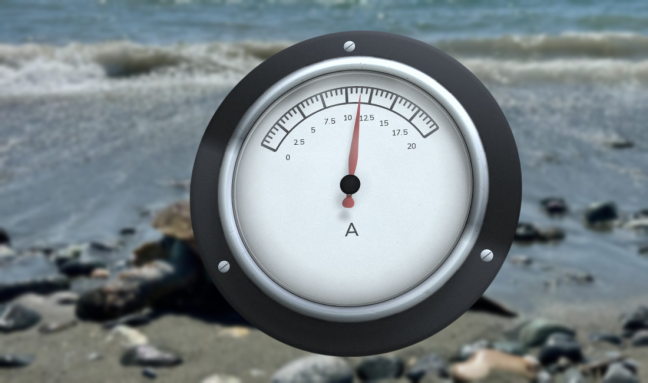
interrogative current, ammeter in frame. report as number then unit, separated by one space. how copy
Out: 11.5 A
